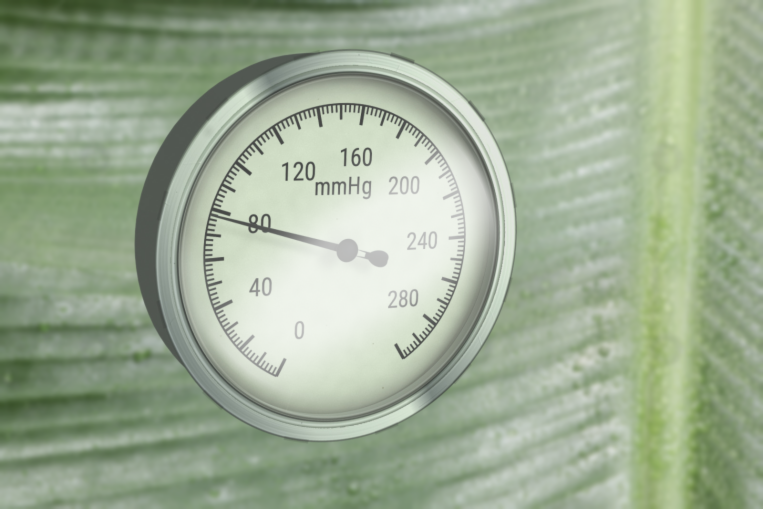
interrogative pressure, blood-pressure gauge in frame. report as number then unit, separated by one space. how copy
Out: 78 mmHg
